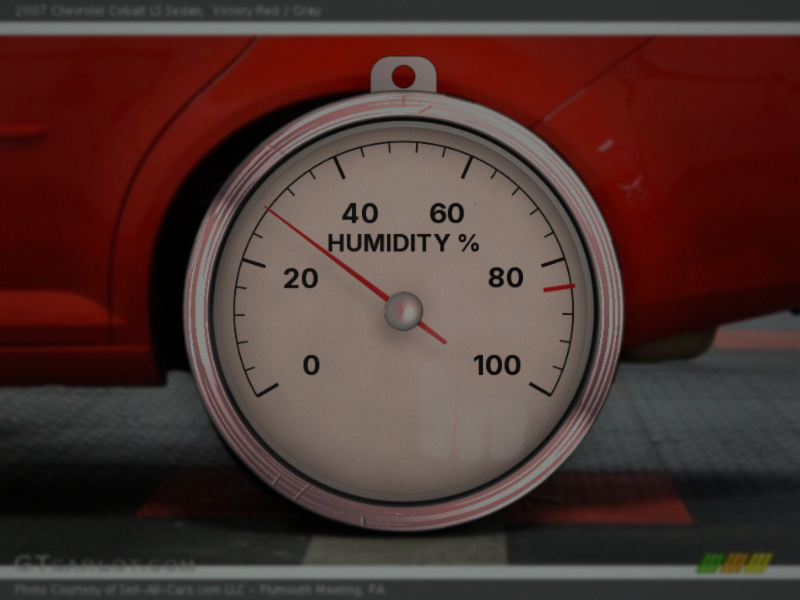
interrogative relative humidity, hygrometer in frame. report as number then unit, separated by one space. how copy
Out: 28 %
